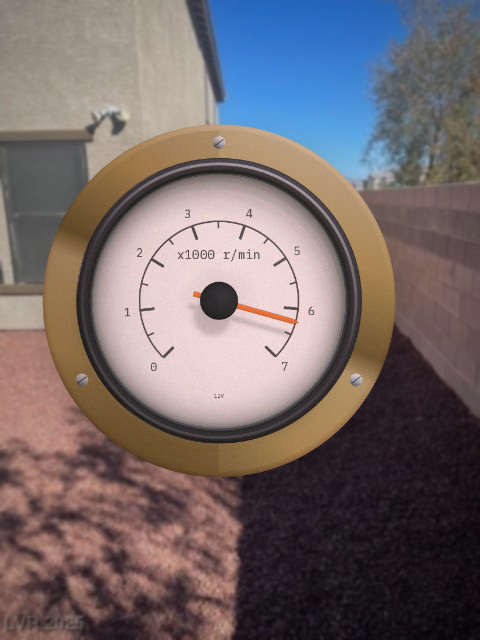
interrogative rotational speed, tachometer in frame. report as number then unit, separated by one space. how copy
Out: 6250 rpm
